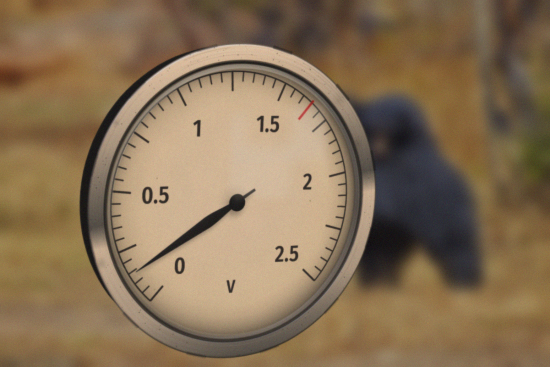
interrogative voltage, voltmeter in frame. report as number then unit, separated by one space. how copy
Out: 0.15 V
